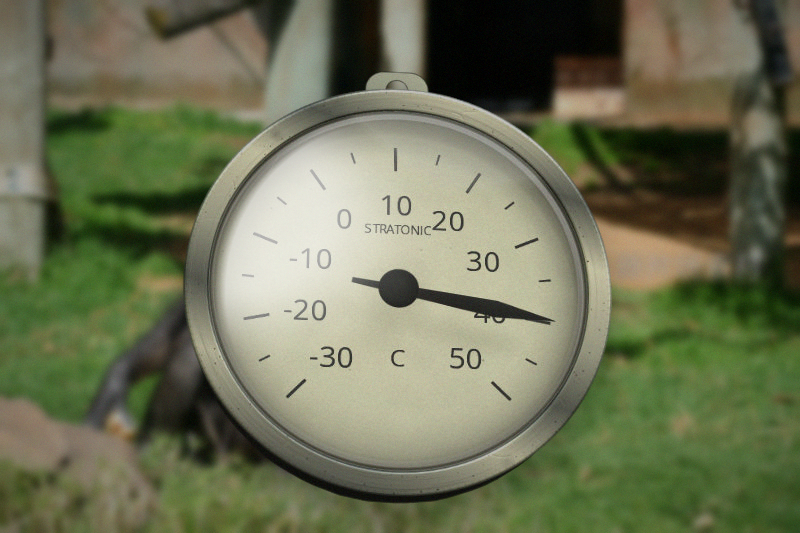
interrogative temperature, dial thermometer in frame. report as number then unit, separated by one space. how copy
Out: 40 °C
